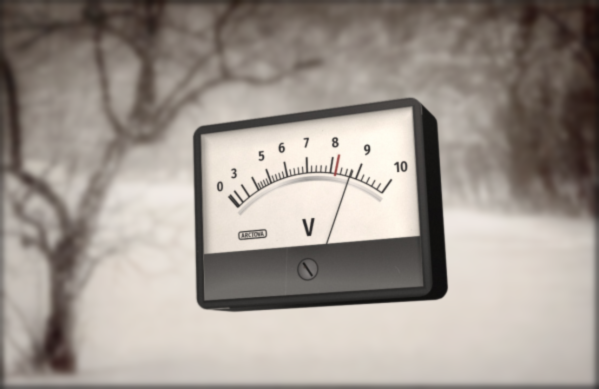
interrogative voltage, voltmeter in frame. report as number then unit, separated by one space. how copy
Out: 8.8 V
